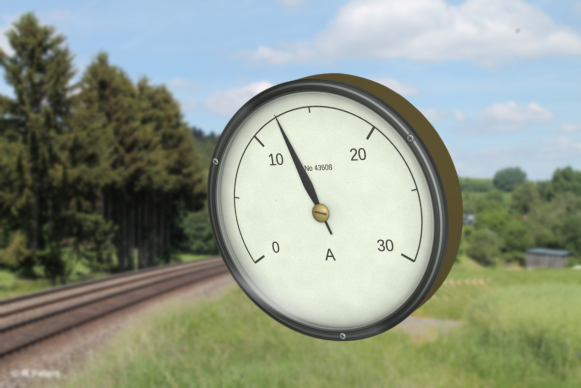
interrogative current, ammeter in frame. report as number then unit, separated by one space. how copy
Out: 12.5 A
